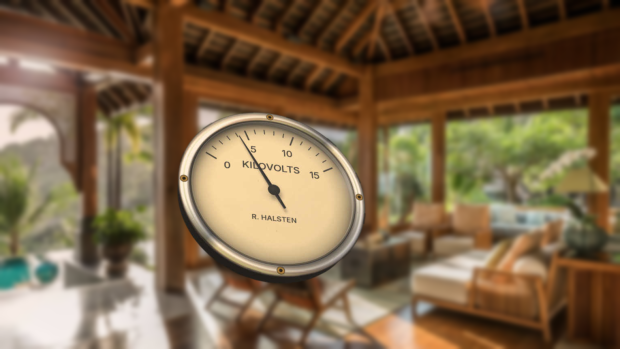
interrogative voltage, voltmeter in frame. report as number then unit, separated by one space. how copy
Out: 4 kV
